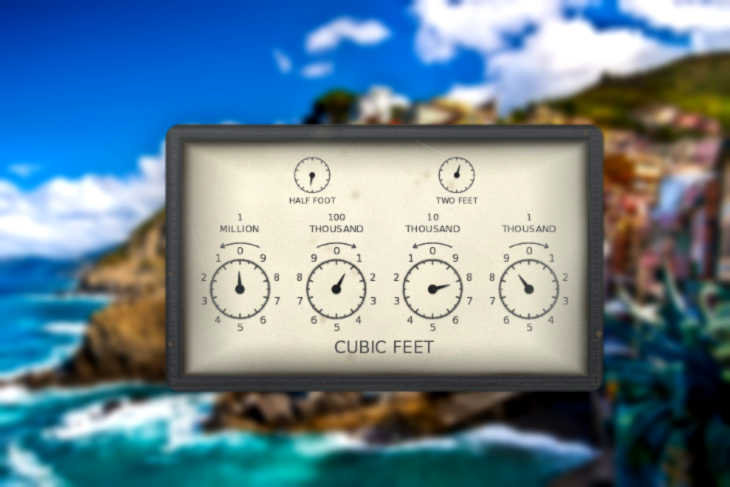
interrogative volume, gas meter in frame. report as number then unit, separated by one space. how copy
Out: 7900 ft³
